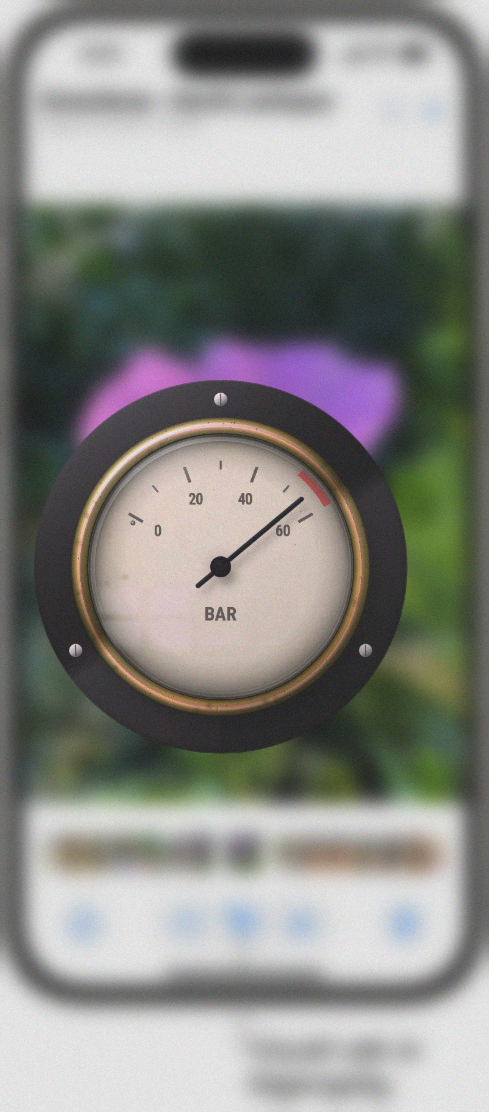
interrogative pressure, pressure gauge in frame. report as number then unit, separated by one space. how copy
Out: 55 bar
